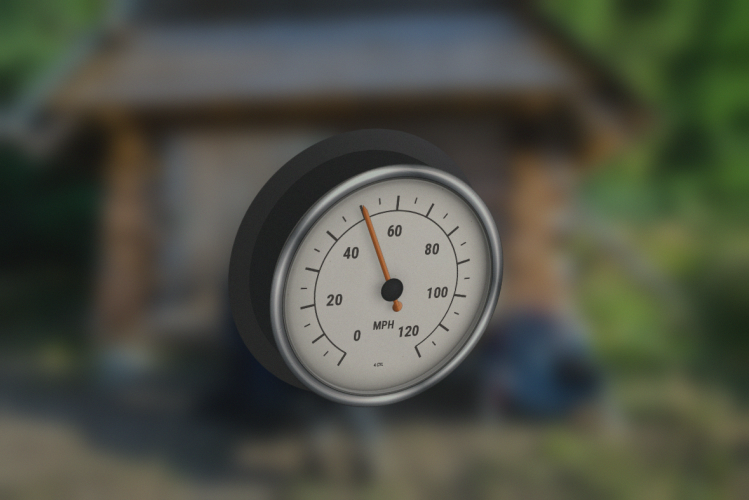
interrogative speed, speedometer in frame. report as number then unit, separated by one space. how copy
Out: 50 mph
